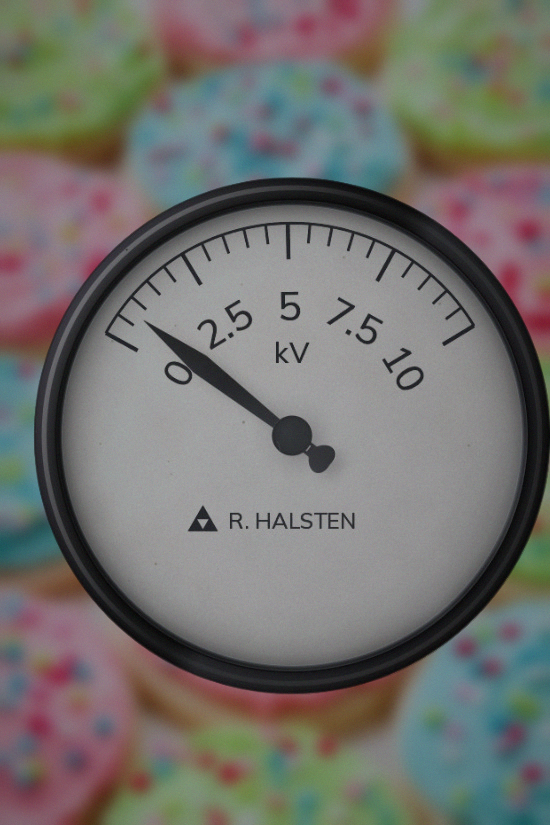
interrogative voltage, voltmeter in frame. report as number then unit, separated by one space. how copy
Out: 0.75 kV
